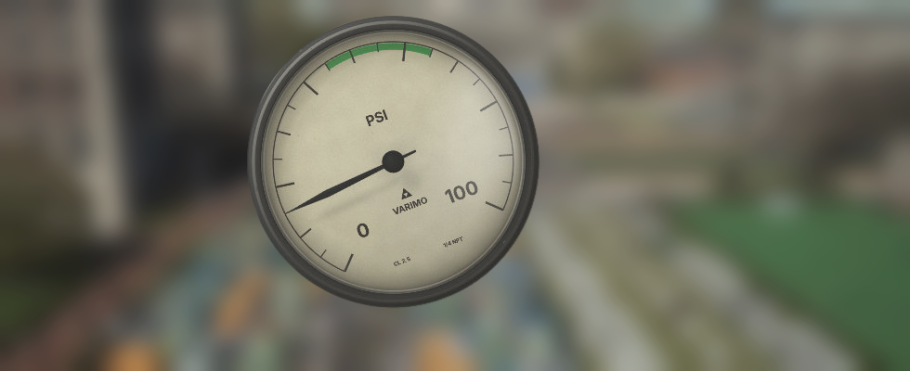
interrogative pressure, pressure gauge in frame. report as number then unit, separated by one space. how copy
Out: 15 psi
